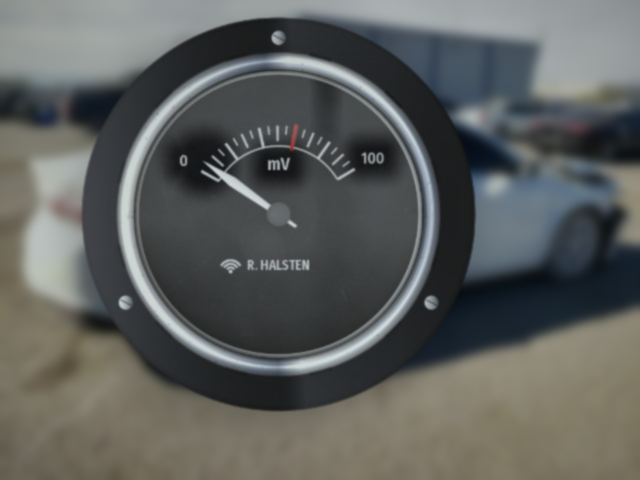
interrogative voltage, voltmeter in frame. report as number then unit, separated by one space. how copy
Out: 5 mV
